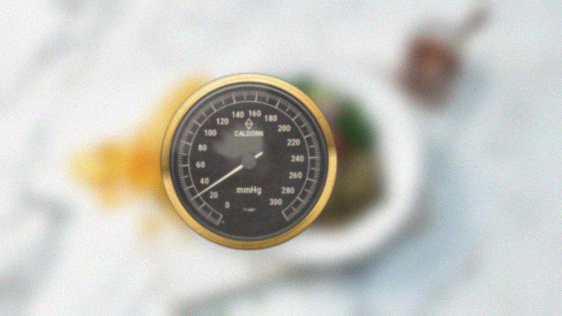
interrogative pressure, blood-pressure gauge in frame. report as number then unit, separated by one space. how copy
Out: 30 mmHg
